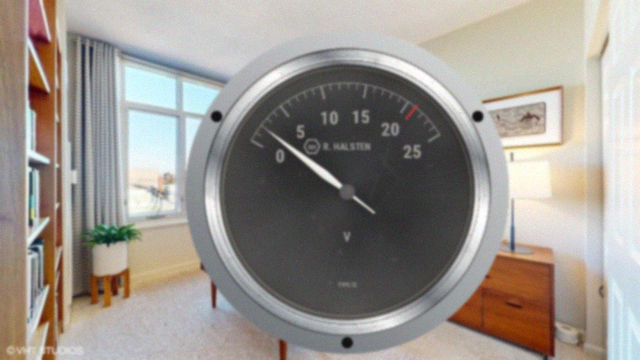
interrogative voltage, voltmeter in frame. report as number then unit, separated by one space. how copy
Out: 2 V
